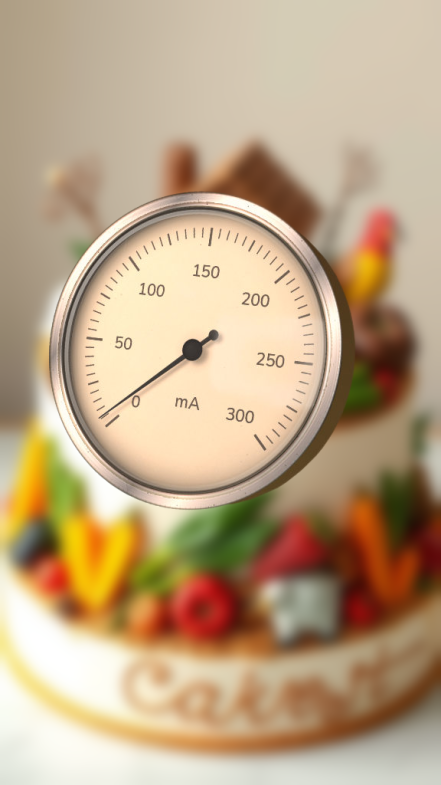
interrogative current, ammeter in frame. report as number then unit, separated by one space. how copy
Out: 5 mA
